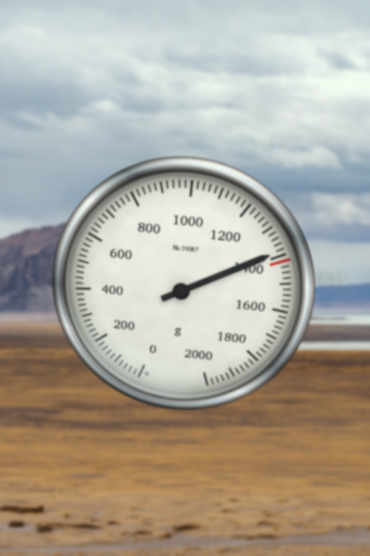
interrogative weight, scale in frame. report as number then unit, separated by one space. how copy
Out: 1380 g
